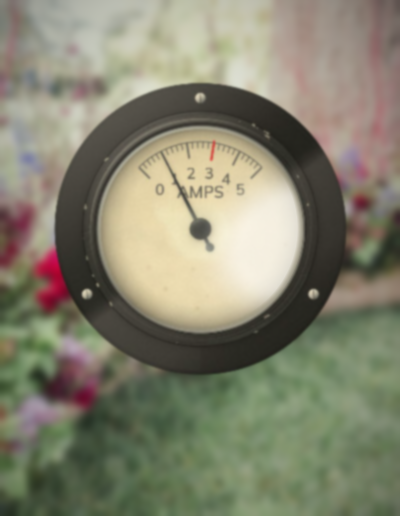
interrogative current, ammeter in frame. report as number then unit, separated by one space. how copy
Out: 1 A
